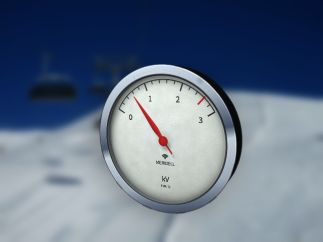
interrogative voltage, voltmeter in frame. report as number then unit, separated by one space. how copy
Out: 0.6 kV
